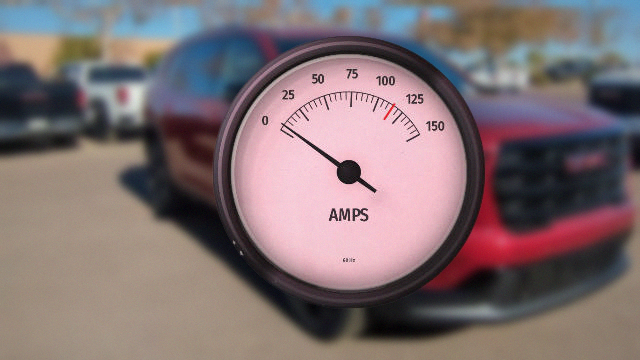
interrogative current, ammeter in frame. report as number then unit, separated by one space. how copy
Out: 5 A
